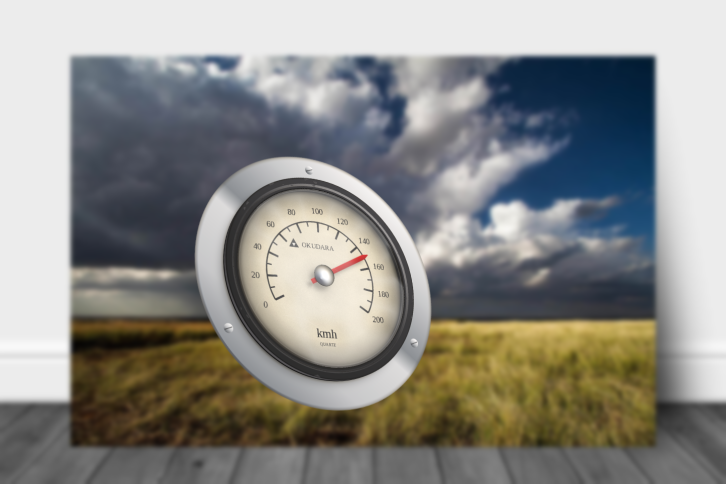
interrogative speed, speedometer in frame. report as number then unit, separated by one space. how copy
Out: 150 km/h
